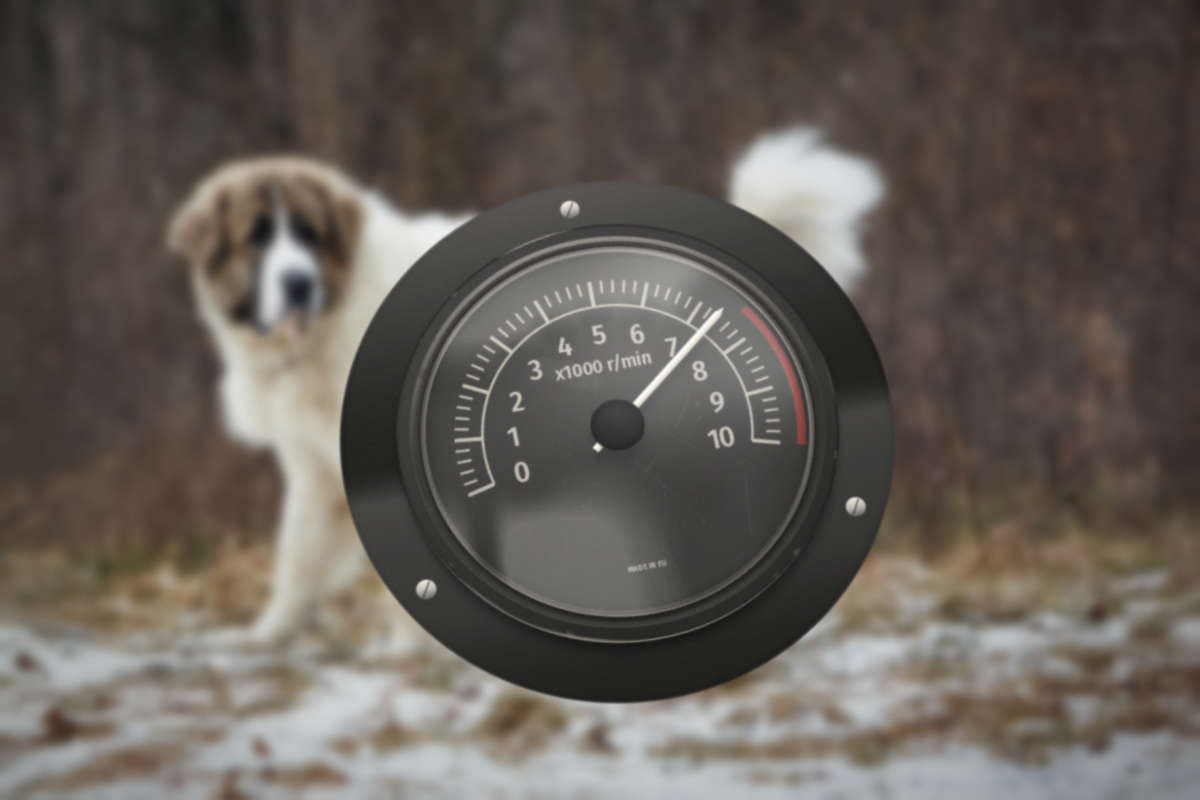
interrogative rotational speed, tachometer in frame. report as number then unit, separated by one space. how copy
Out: 7400 rpm
